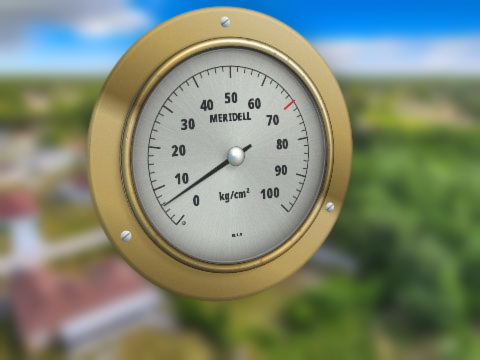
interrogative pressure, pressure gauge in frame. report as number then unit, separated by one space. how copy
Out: 6 kg/cm²
